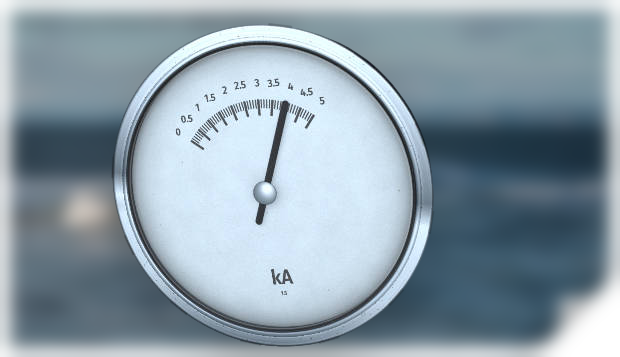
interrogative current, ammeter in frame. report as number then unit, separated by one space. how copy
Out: 4 kA
